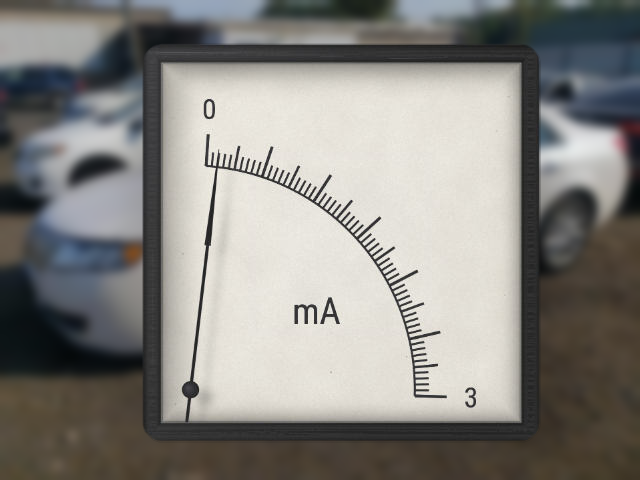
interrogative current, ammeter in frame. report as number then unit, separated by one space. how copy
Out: 0.1 mA
